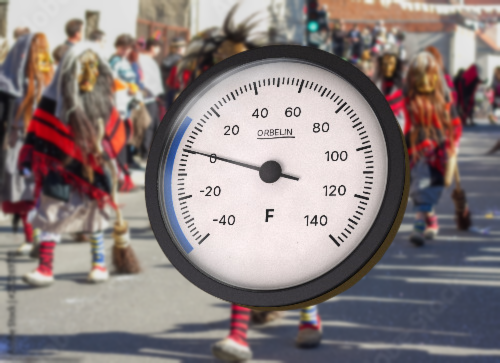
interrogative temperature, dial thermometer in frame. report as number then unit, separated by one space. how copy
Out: 0 °F
